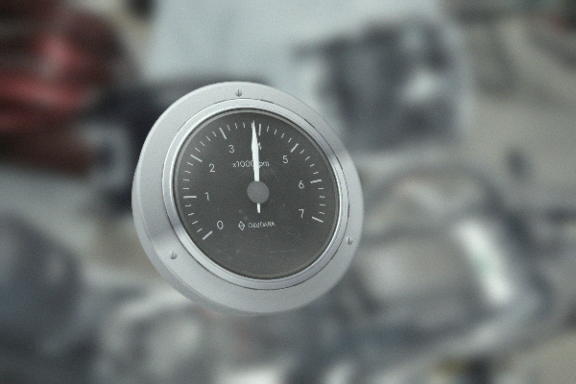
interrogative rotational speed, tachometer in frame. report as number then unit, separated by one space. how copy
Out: 3800 rpm
